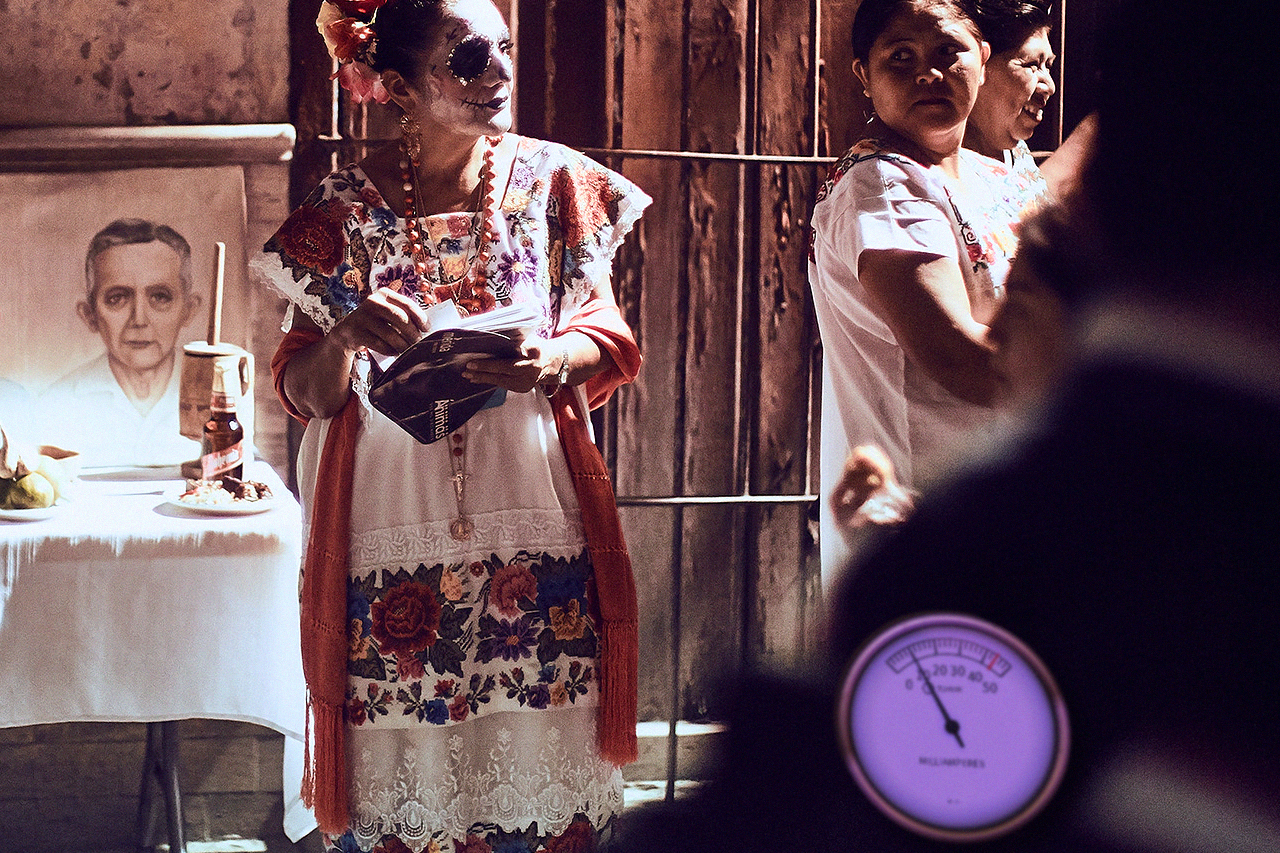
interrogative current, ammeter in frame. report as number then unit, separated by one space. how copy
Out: 10 mA
